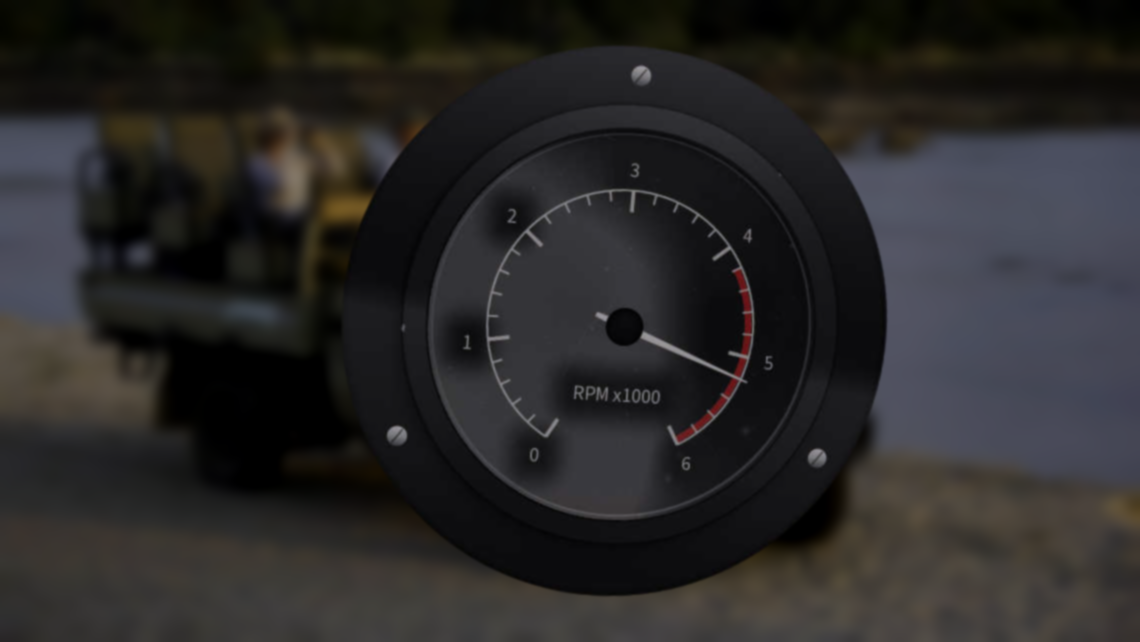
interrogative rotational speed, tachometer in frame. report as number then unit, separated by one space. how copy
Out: 5200 rpm
